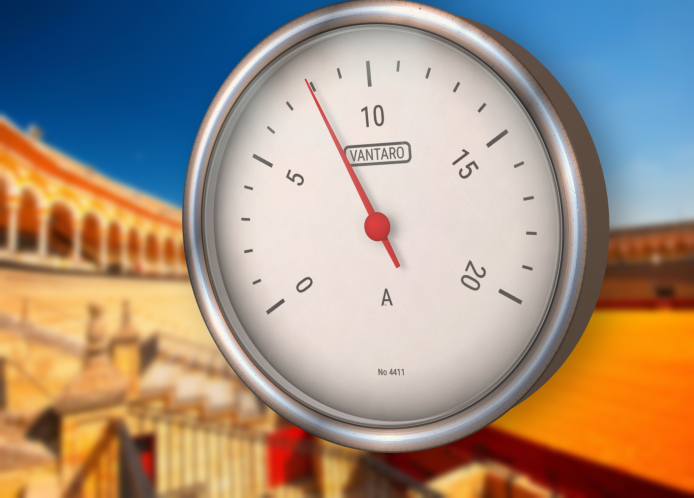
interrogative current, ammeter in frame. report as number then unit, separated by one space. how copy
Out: 8 A
